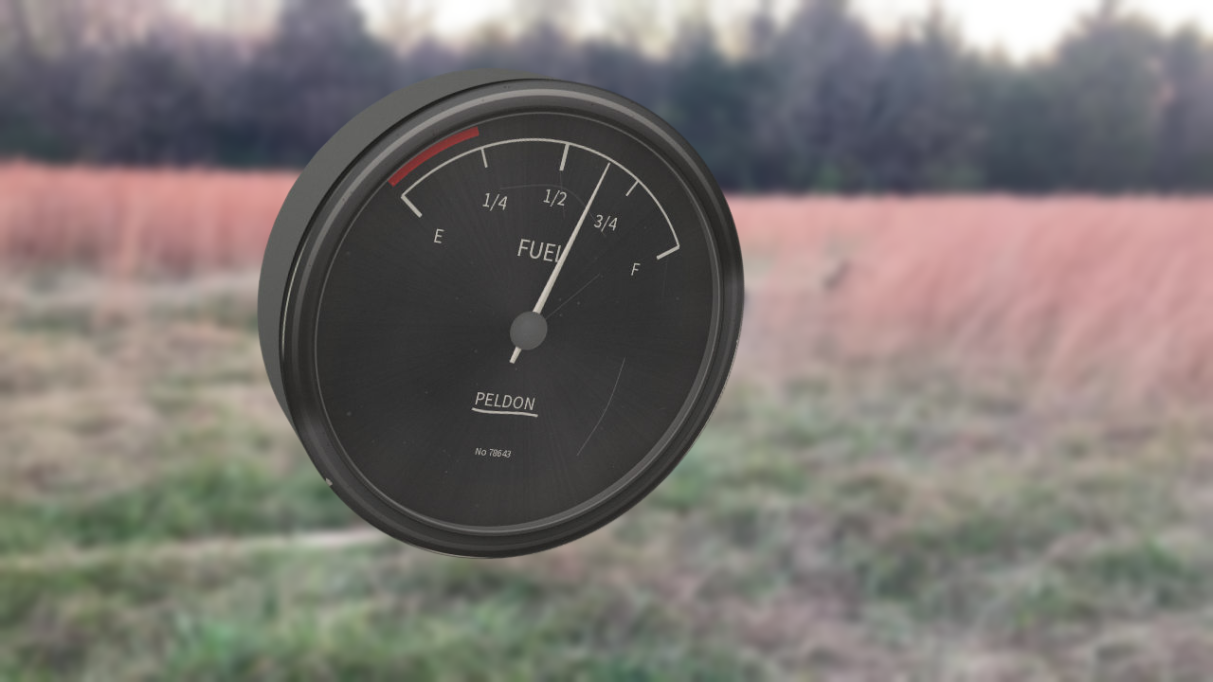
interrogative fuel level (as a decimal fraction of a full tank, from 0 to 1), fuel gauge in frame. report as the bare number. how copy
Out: 0.625
